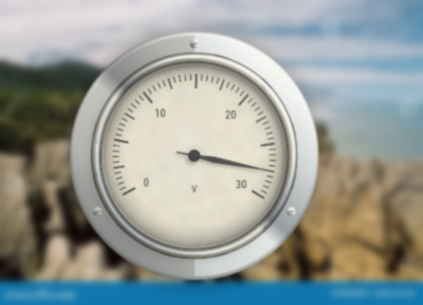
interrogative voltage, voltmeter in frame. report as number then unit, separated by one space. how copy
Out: 27.5 V
